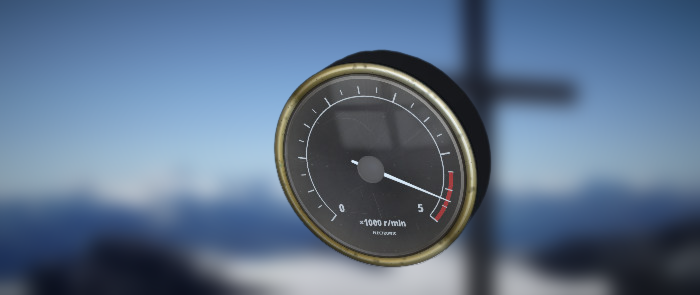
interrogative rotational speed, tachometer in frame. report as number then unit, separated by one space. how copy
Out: 4625 rpm
